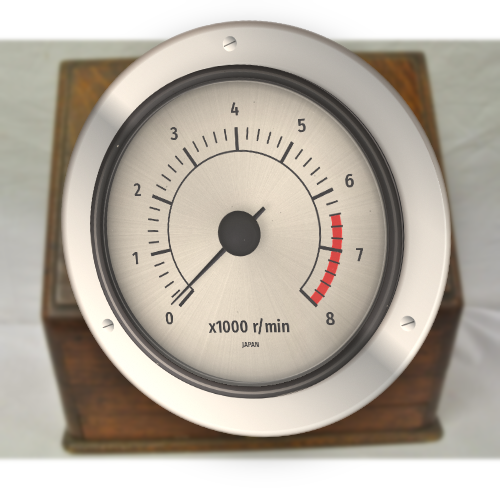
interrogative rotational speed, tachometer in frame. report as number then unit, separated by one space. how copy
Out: 100 rpm
